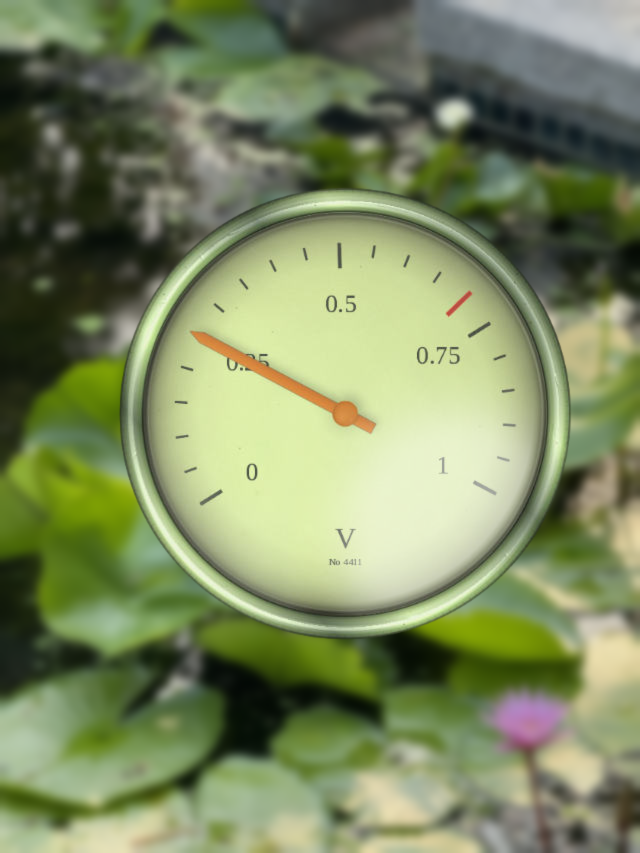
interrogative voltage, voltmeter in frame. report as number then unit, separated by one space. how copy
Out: 0.25 V
